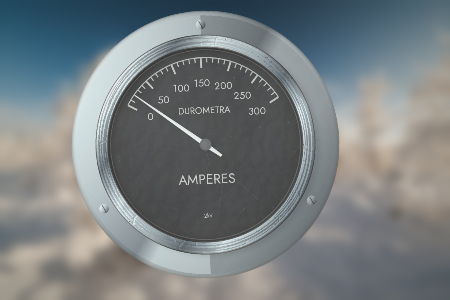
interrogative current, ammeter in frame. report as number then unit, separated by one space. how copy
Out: 20 A
